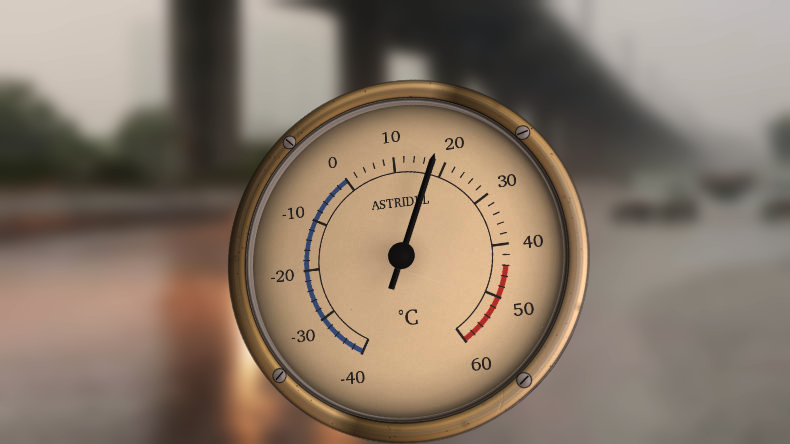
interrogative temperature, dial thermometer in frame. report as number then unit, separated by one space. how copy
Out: 18 °C
